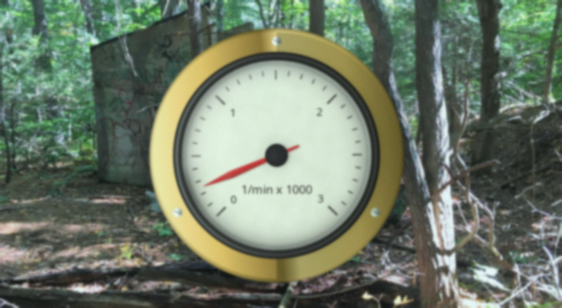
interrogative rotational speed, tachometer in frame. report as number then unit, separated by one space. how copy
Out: 250 rpm
